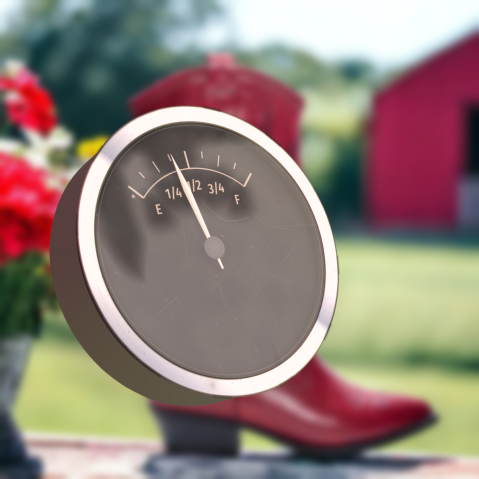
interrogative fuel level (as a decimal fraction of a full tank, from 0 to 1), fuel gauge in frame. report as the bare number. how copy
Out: 0.375
